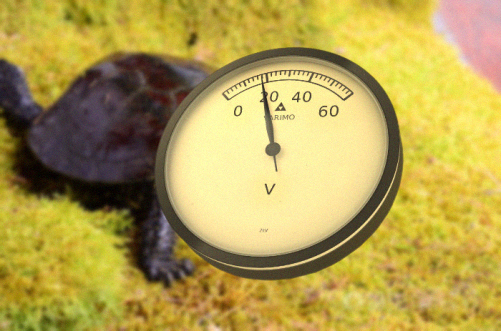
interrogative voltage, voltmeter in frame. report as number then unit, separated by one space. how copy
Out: 18 V
